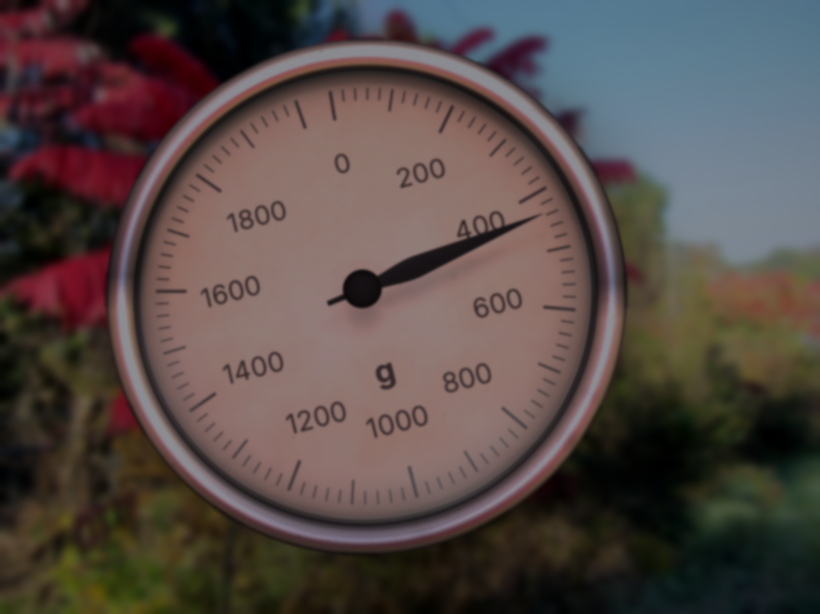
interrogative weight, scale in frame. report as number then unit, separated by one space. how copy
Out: 440 g
